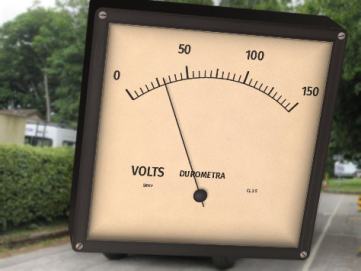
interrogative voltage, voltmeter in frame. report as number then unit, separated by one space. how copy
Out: 30 V
